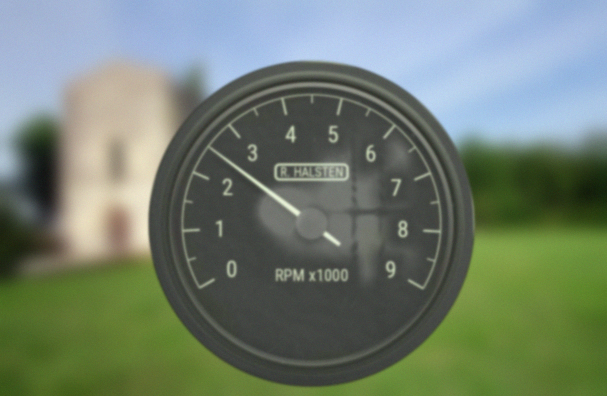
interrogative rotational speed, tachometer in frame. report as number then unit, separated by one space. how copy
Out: 2500 rpm
